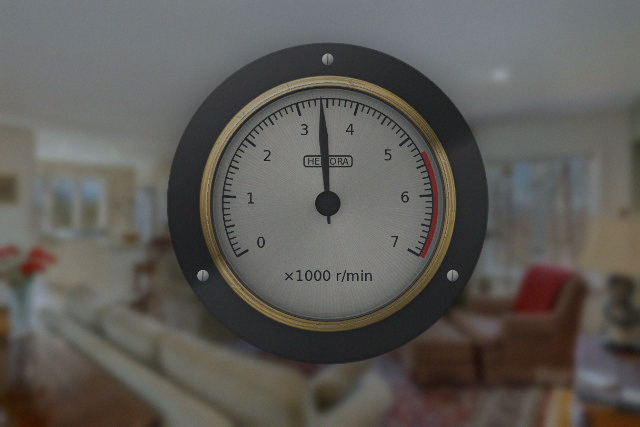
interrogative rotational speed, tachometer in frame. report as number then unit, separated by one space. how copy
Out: 3400 rpm
